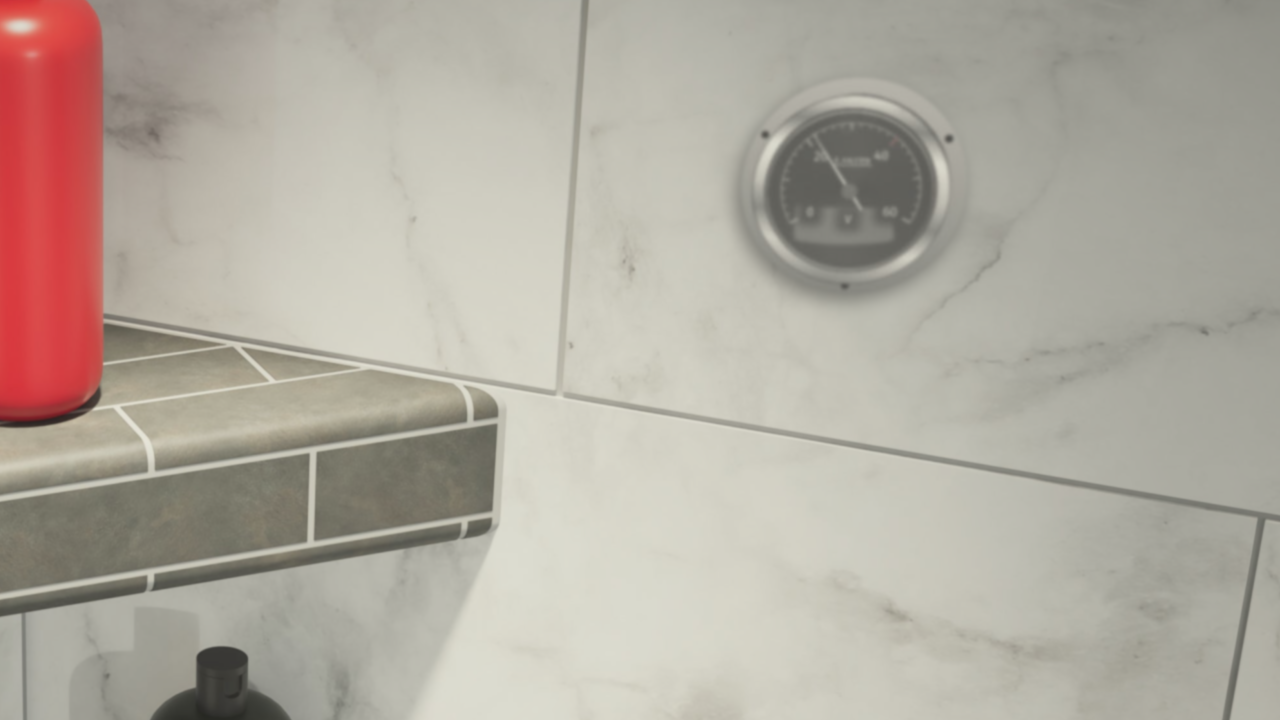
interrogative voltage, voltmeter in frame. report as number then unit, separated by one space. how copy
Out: 22 V
